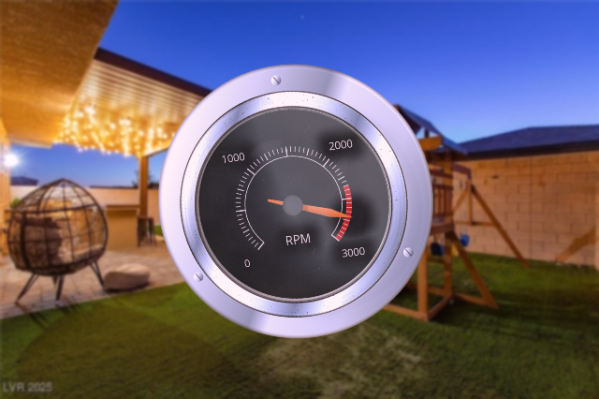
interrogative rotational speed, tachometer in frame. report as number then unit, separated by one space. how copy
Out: 2700 rpm
